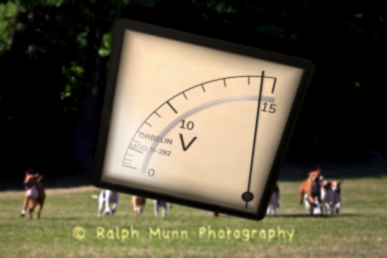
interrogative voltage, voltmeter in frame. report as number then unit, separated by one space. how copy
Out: 14.5 V
